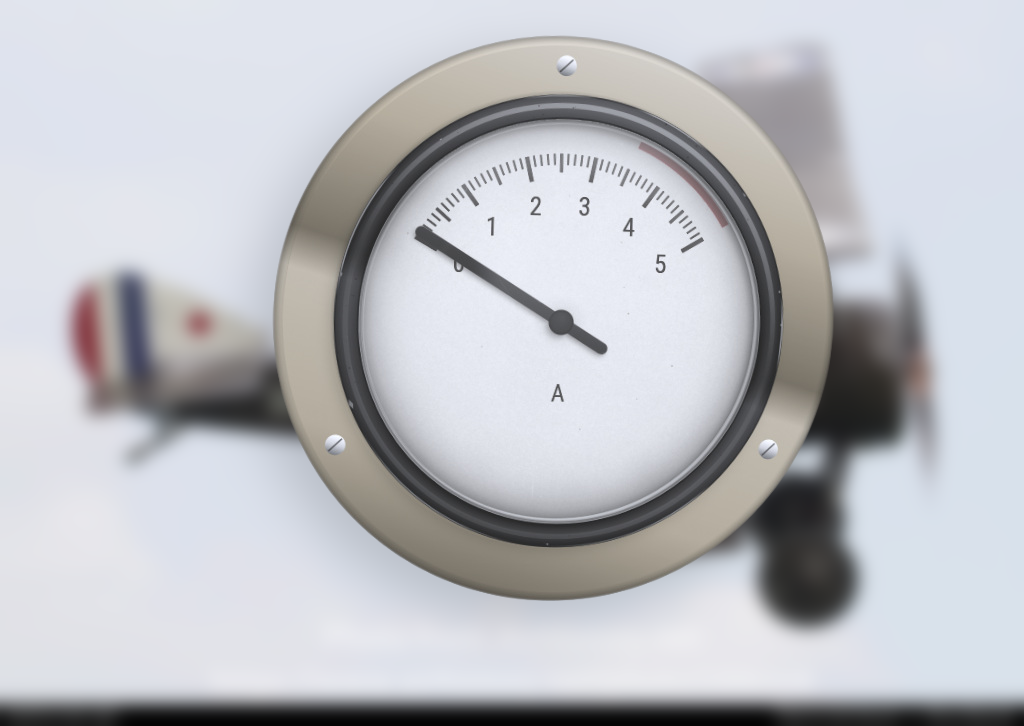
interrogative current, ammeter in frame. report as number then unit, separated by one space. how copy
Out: 0.1 A
